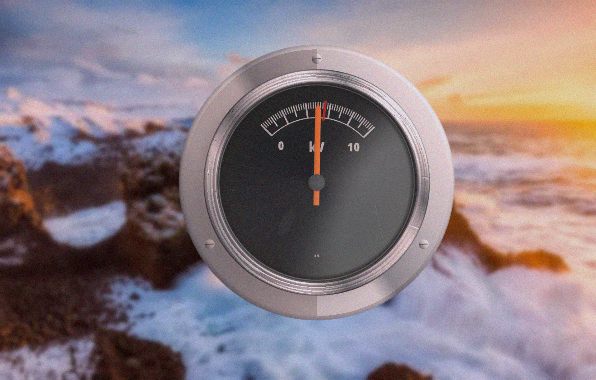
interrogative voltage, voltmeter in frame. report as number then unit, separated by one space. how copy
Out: 5 kV
